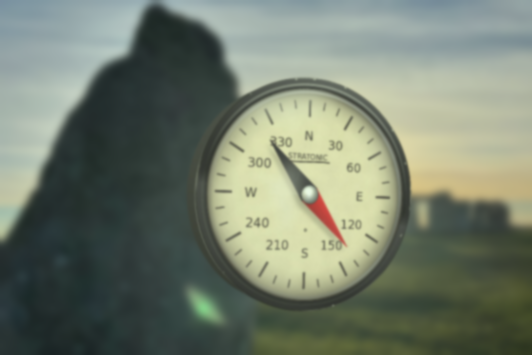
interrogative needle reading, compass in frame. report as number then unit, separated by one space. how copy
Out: 140 °
